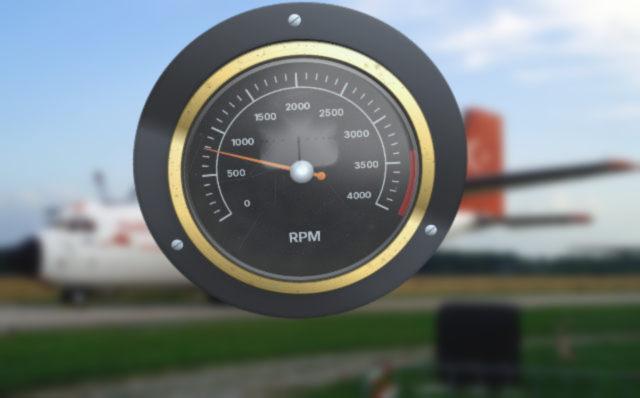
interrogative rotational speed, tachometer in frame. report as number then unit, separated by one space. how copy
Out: 800 rpm
